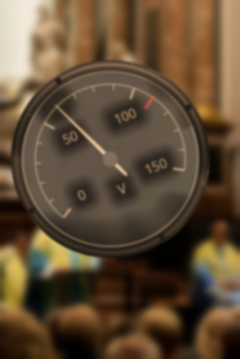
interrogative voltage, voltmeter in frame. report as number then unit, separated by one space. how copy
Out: 60 V
